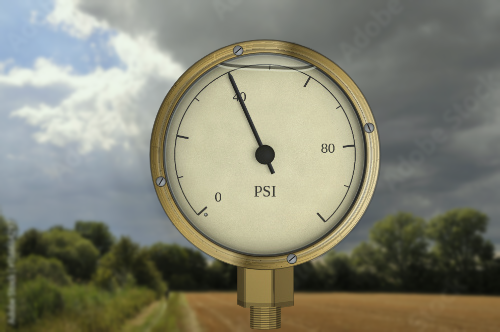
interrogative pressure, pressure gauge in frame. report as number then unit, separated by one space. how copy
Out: 40 psi
